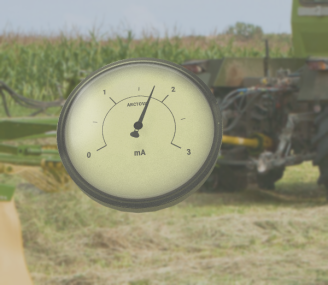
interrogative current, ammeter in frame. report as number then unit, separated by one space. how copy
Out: 1.75 mA
